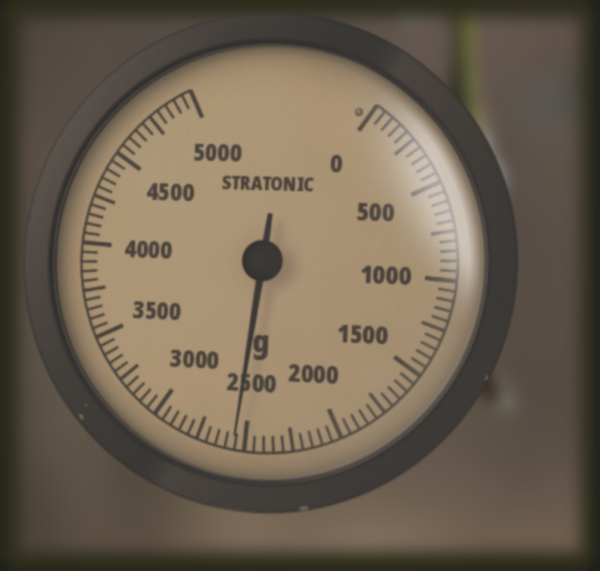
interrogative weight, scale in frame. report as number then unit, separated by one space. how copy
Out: 2550 g
